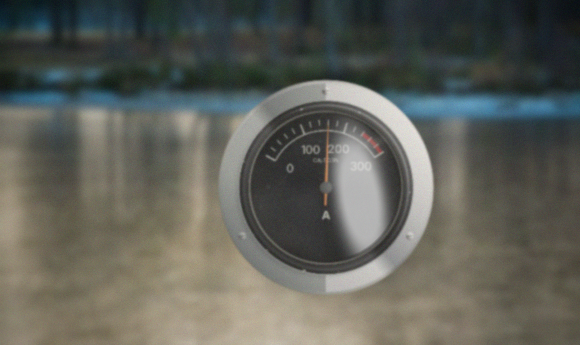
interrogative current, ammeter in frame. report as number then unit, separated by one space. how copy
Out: 160 A
